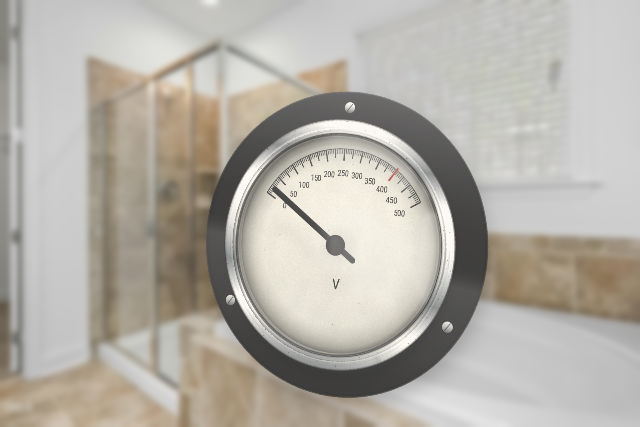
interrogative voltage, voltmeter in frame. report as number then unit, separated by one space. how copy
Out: 25 V
